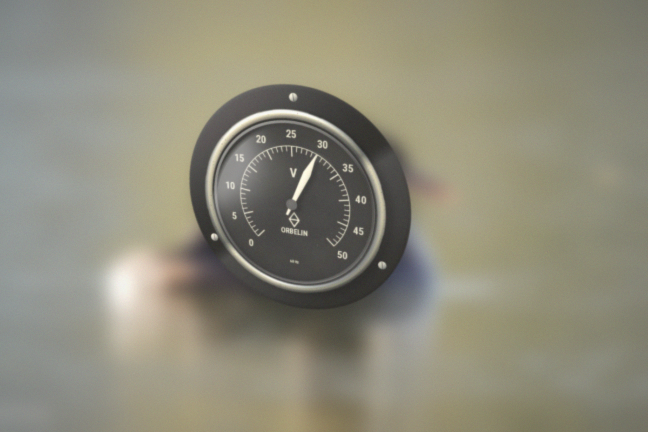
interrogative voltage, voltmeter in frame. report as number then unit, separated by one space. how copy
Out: 30 V
